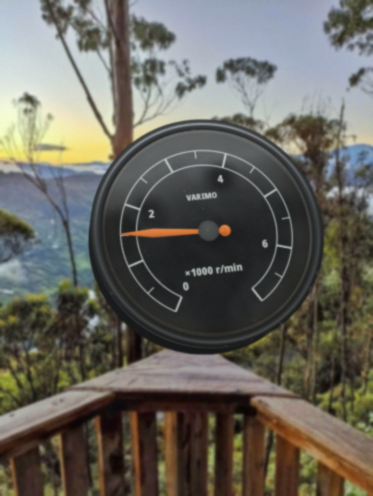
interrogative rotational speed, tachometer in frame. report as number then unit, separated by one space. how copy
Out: 1500 rpm
